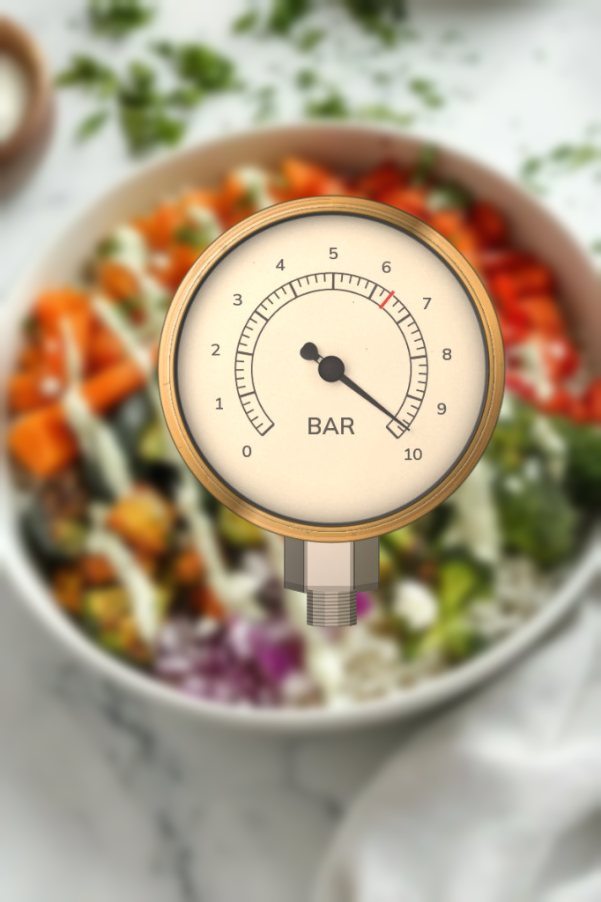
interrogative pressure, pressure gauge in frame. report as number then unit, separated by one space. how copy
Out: 9.7 bar
